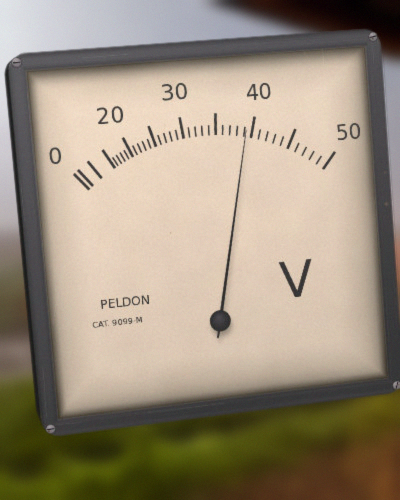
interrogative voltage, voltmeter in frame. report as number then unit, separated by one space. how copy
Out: 39 V
